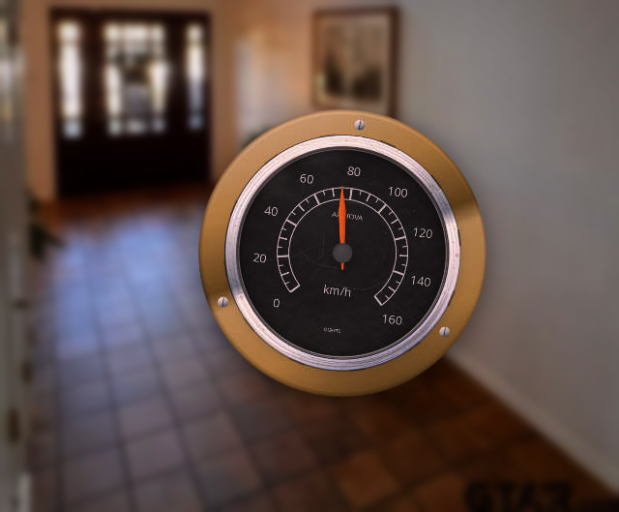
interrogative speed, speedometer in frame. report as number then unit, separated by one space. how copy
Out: 75 km/h
